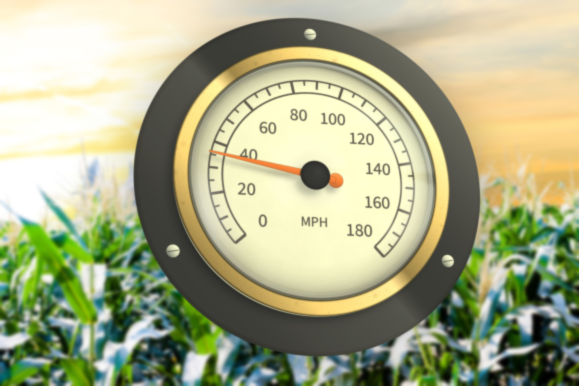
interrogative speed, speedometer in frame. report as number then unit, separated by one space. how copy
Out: 35 mph
